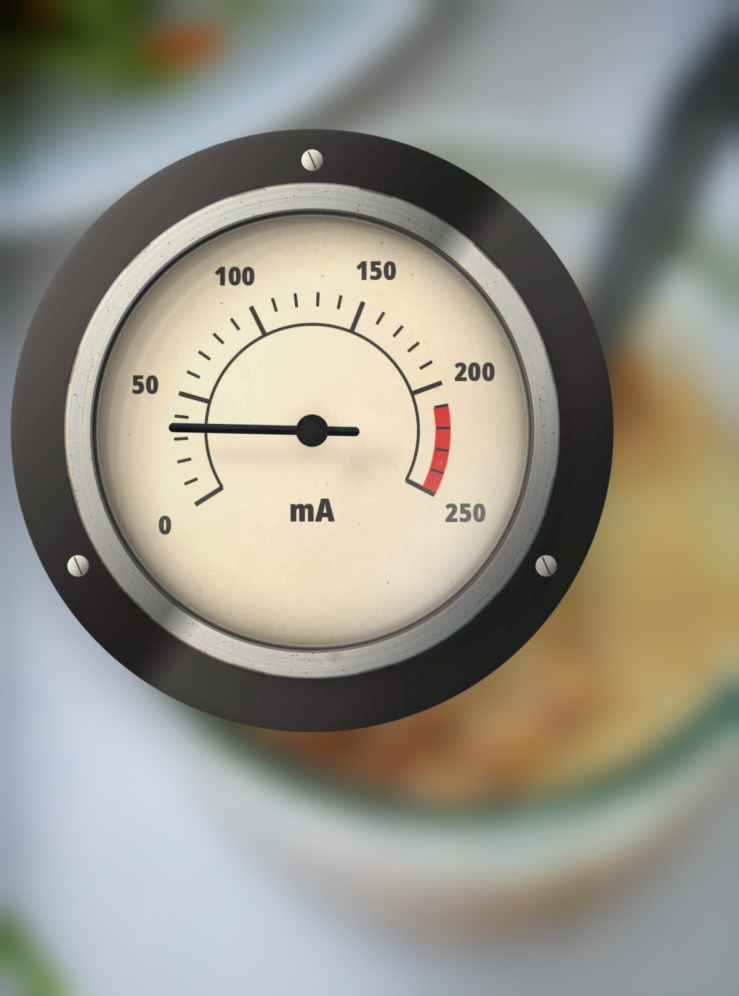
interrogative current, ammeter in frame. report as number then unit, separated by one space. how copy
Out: 35 mA
